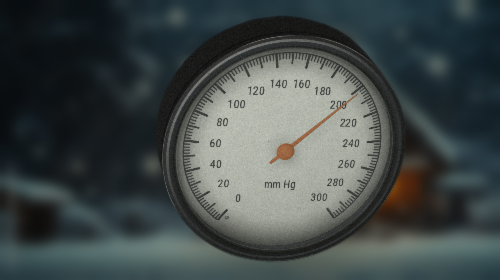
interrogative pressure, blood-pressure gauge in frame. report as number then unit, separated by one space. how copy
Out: 200 mmHg
